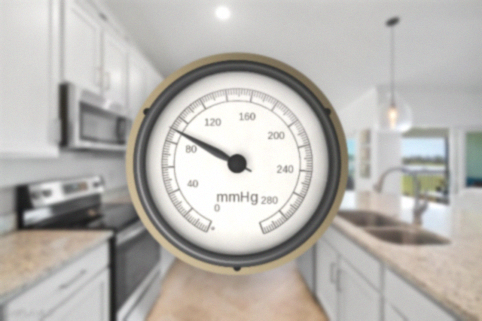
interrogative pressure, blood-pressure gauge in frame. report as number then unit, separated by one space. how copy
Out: 90 mmHg
